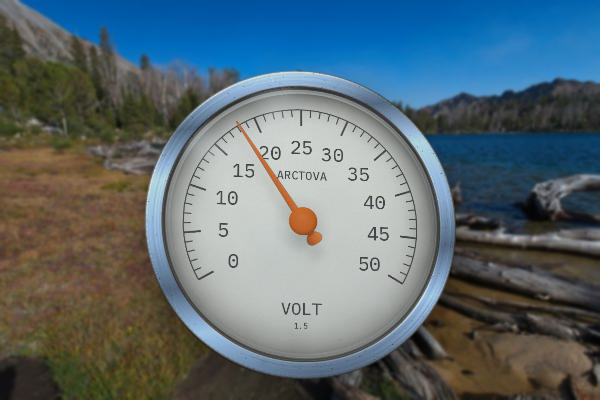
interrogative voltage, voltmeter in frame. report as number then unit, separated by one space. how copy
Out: 18 V
